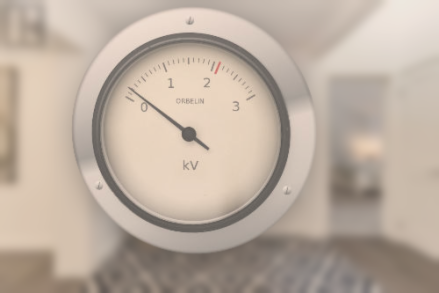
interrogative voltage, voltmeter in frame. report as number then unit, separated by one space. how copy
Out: 0.2 kV
